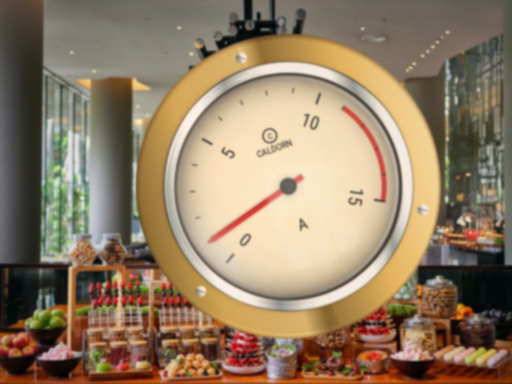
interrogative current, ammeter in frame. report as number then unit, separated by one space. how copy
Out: 1 A
